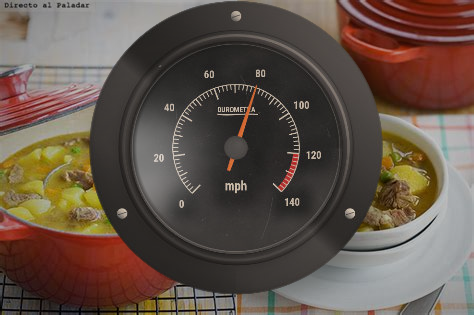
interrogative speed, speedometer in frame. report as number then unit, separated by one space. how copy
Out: 80 mph
